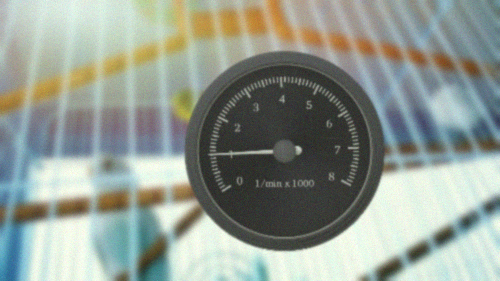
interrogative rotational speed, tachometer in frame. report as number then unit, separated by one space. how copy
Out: 1000 rpm
